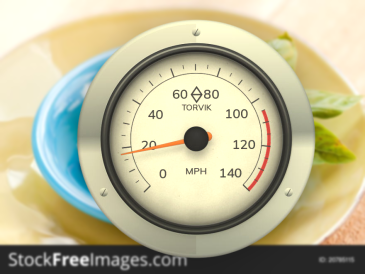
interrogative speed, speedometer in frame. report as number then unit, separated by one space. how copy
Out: 17.5 mph
